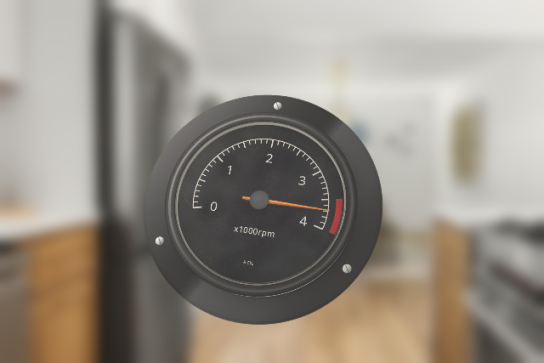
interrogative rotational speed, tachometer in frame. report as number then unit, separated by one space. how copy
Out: 3700 rpm
